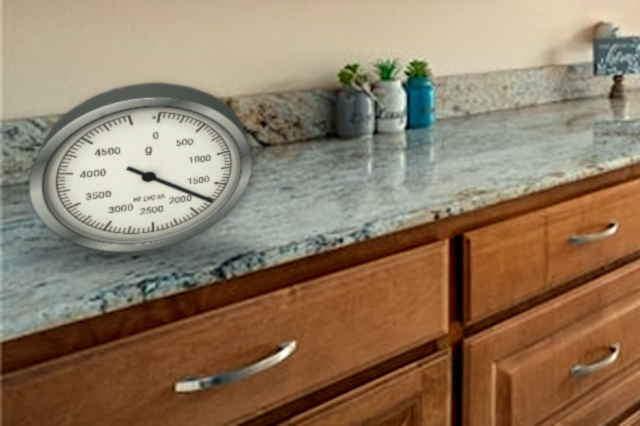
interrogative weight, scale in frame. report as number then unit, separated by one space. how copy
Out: 1750 g
